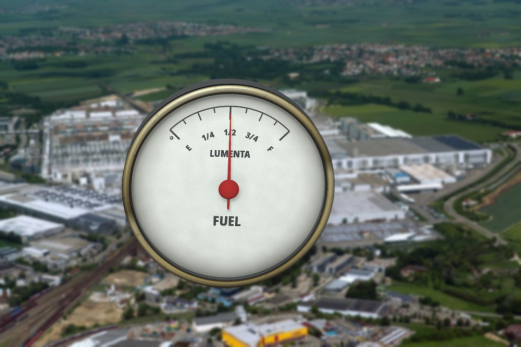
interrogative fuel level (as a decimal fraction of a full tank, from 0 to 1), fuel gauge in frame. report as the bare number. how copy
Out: 0.5
